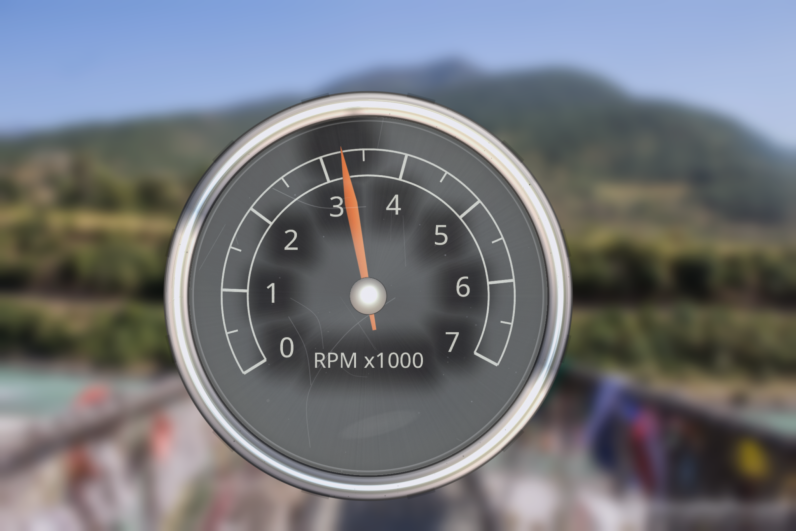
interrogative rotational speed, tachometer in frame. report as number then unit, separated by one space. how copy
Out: 3250 rpm
